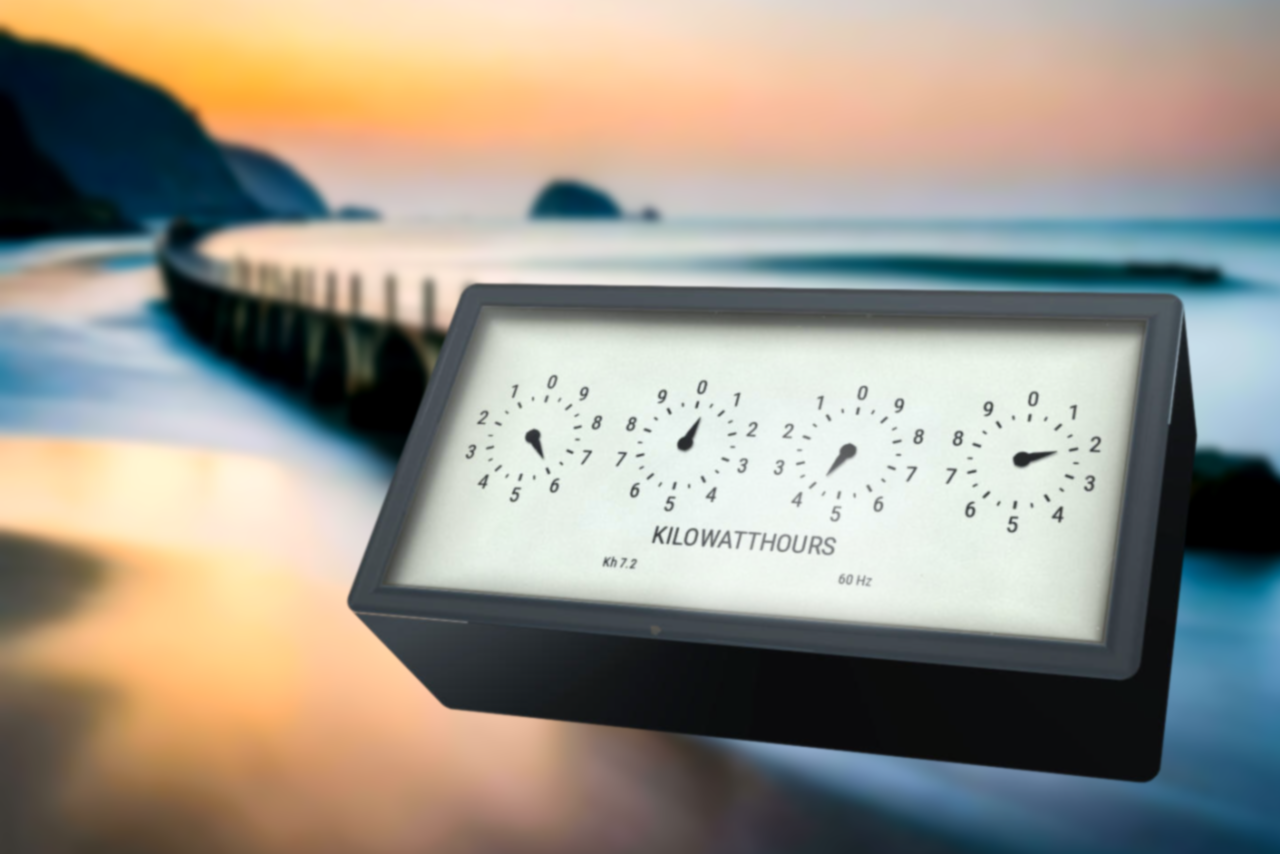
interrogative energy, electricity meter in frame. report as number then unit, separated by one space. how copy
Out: 6042 kWh
